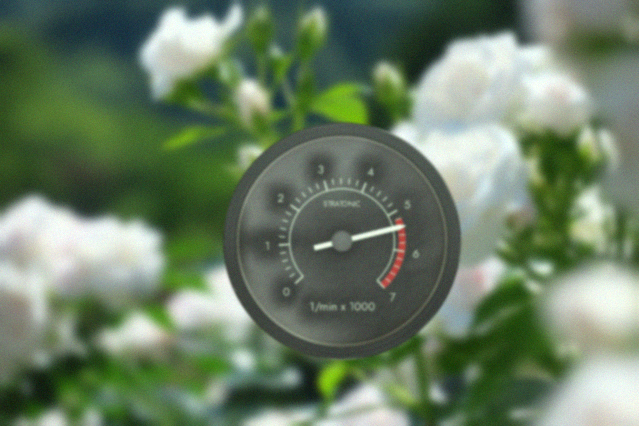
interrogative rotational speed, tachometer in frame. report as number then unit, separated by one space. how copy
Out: 5400 rpm
